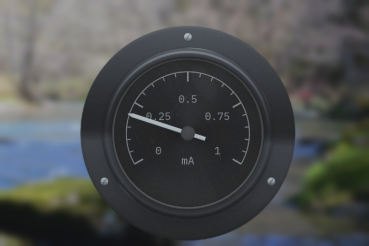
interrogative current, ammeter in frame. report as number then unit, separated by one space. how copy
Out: 0.2 mA
